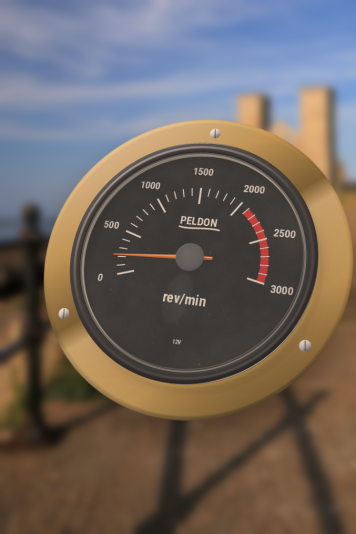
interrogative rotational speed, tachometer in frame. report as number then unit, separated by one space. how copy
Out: 200 rpm
